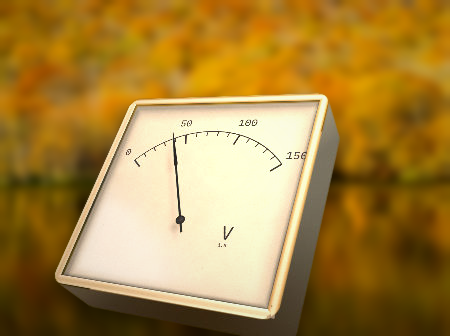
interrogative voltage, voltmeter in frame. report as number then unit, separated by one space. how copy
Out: 40 V
